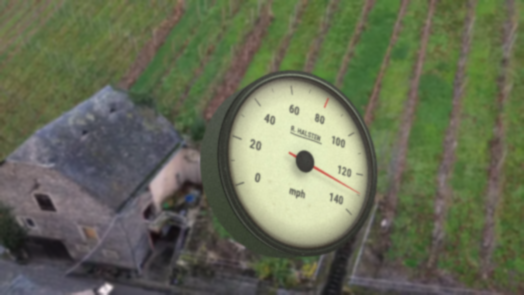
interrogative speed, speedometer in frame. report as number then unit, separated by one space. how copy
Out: 130 mph
